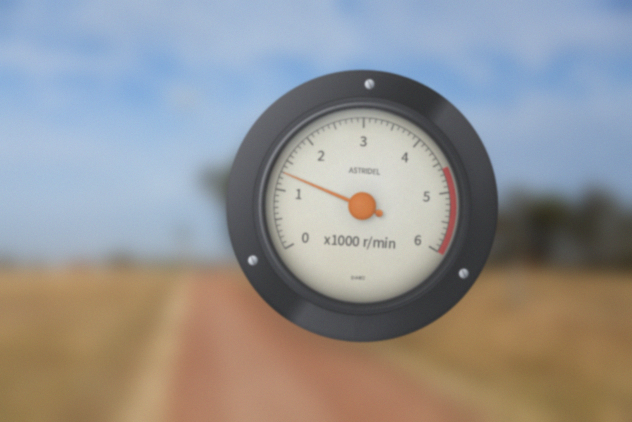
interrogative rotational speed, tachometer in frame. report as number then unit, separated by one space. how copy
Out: 1300 rpm
